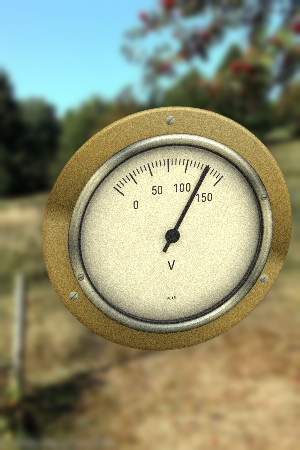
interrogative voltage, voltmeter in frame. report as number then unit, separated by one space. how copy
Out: 125 V
